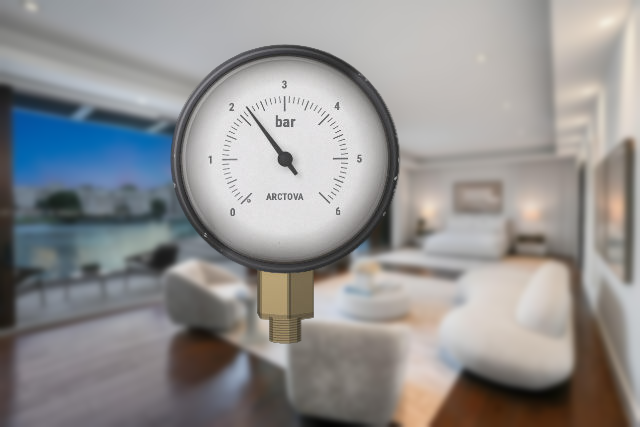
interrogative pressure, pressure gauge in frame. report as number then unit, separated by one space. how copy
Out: 2.2 bar
